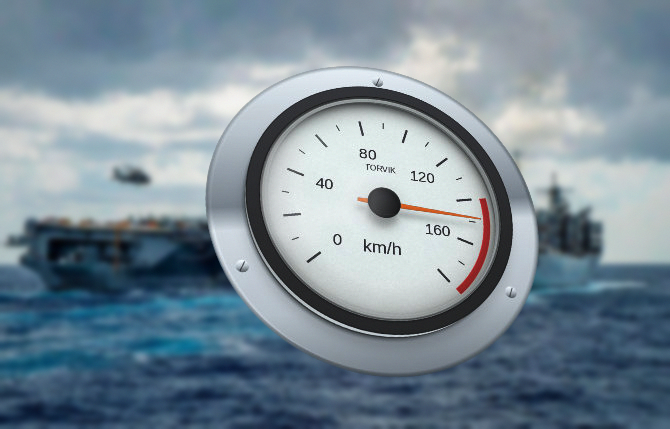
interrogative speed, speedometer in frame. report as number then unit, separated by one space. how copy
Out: 150 km/h
